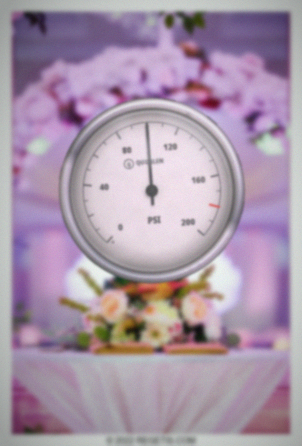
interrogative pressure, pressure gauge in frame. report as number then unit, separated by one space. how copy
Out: 100 psi
